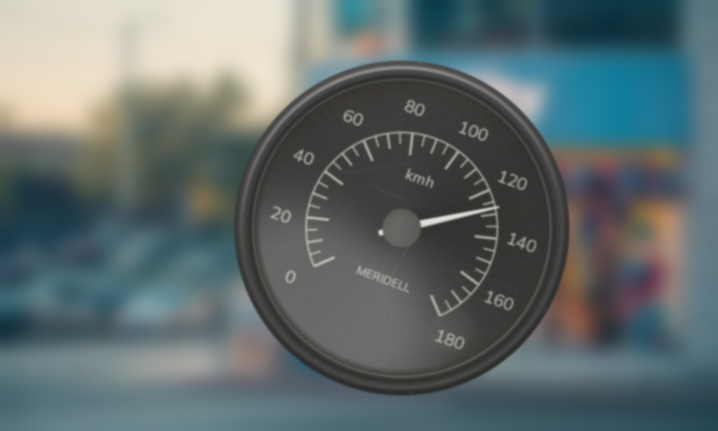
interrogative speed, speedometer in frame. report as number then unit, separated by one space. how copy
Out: 127.5 km/h
